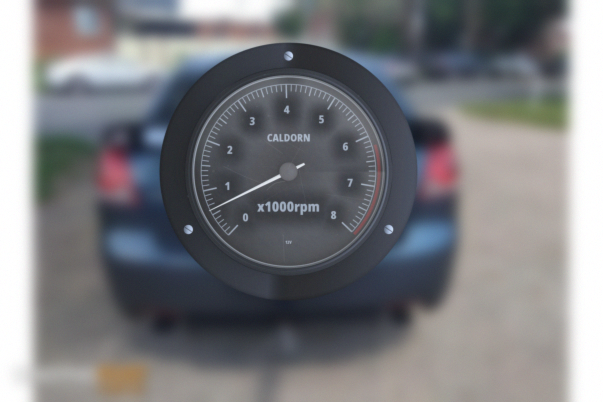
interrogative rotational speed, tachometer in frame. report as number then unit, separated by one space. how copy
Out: 600 rpm
